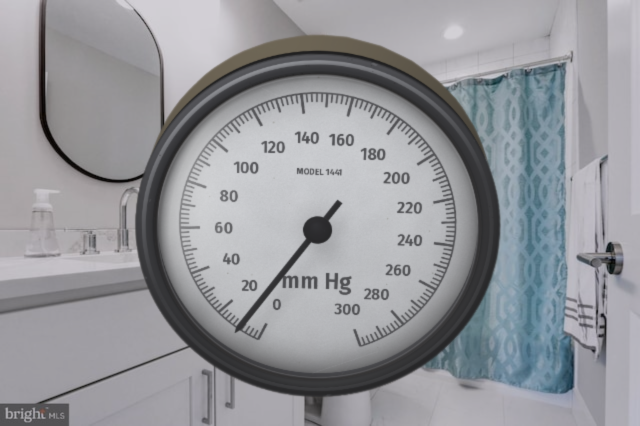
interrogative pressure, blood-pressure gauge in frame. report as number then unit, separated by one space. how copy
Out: 10 mmHg
